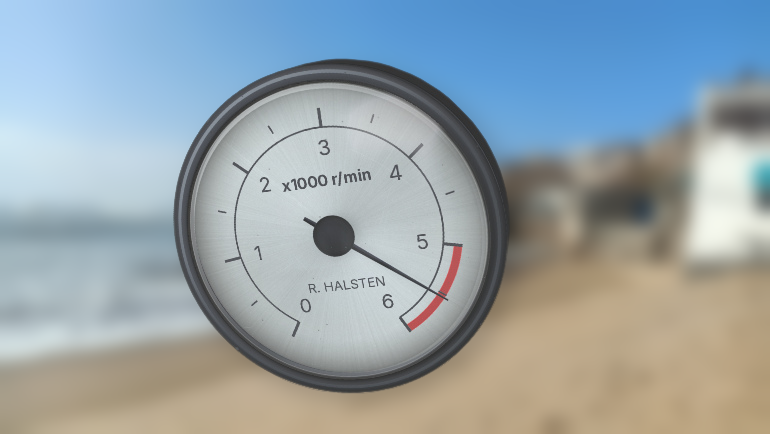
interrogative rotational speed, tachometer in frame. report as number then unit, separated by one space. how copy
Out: 5500 rpm
